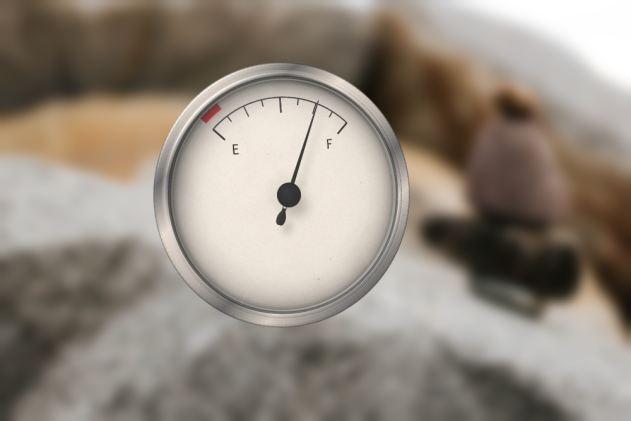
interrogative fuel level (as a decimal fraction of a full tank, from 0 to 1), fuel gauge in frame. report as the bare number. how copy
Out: 0.75
